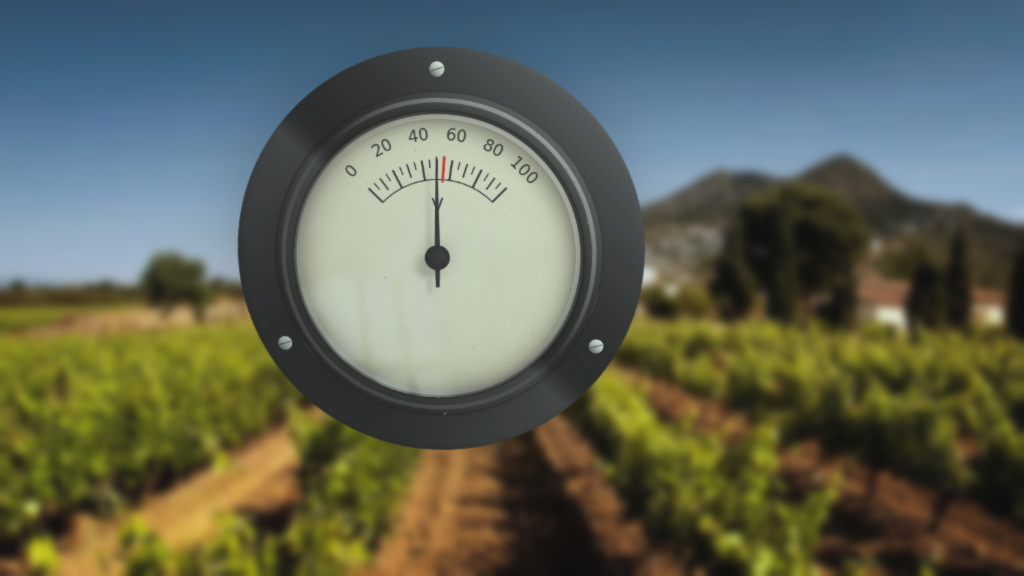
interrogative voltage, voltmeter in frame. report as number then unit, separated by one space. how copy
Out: 50 V
